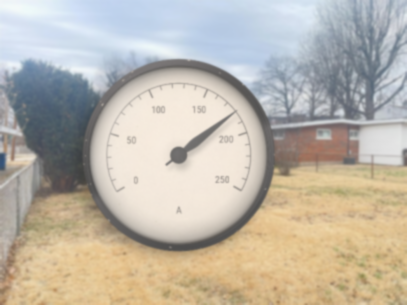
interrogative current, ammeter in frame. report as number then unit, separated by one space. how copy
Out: 180 A
